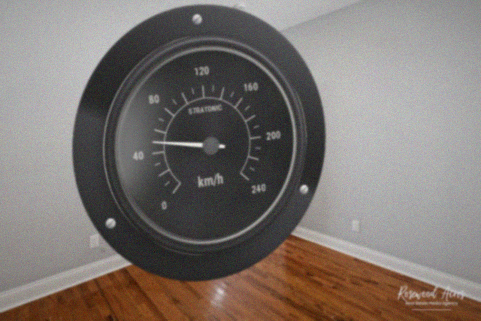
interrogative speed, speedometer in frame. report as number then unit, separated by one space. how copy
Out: 50 km/h
